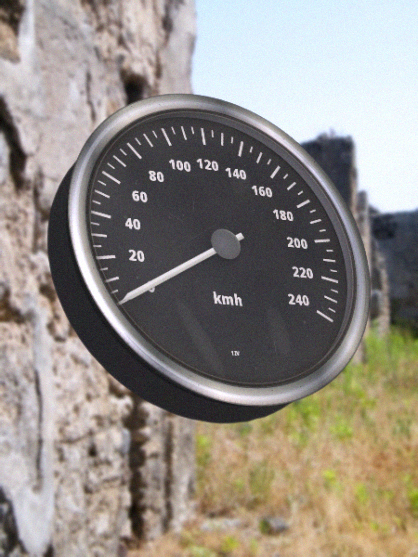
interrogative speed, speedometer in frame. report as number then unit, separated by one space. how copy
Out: 0 km/h
